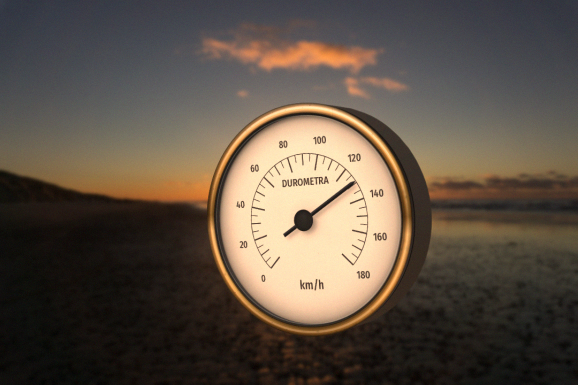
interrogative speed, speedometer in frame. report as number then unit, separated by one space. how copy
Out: 130 km/h
